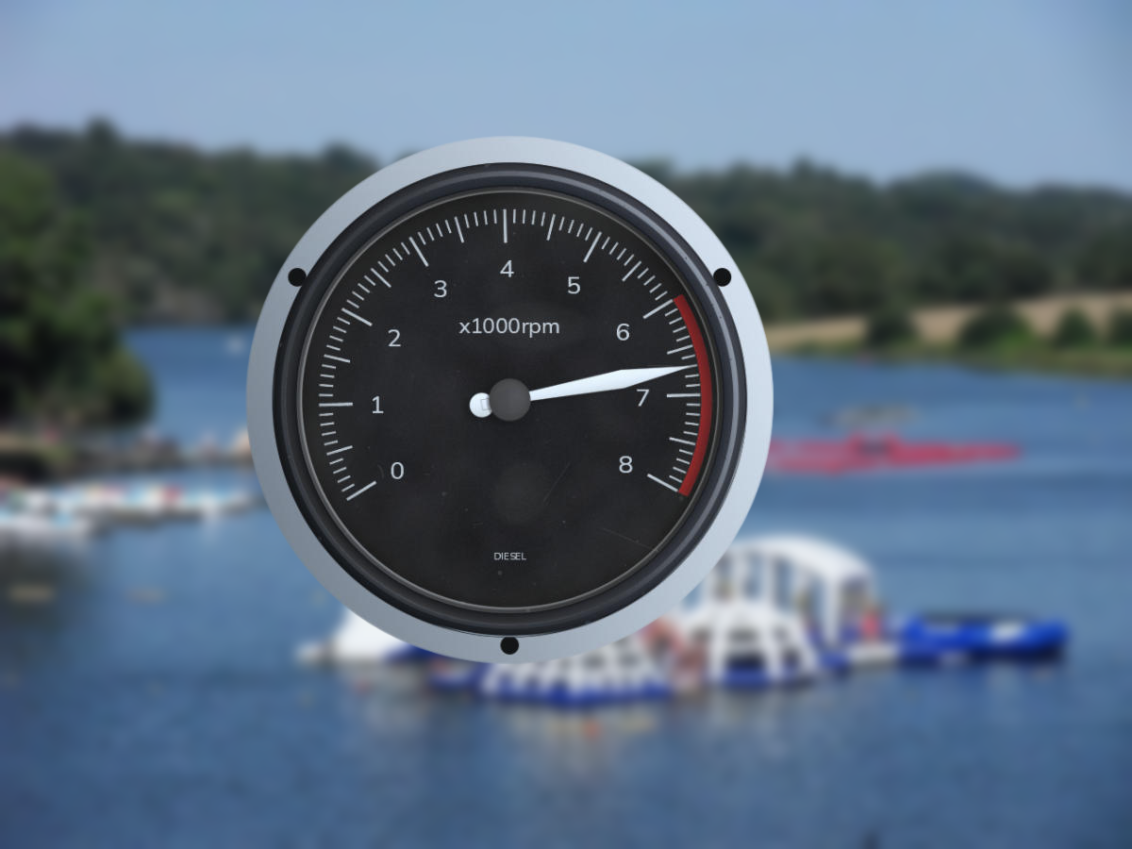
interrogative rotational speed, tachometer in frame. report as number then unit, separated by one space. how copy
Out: 6700 rpm
